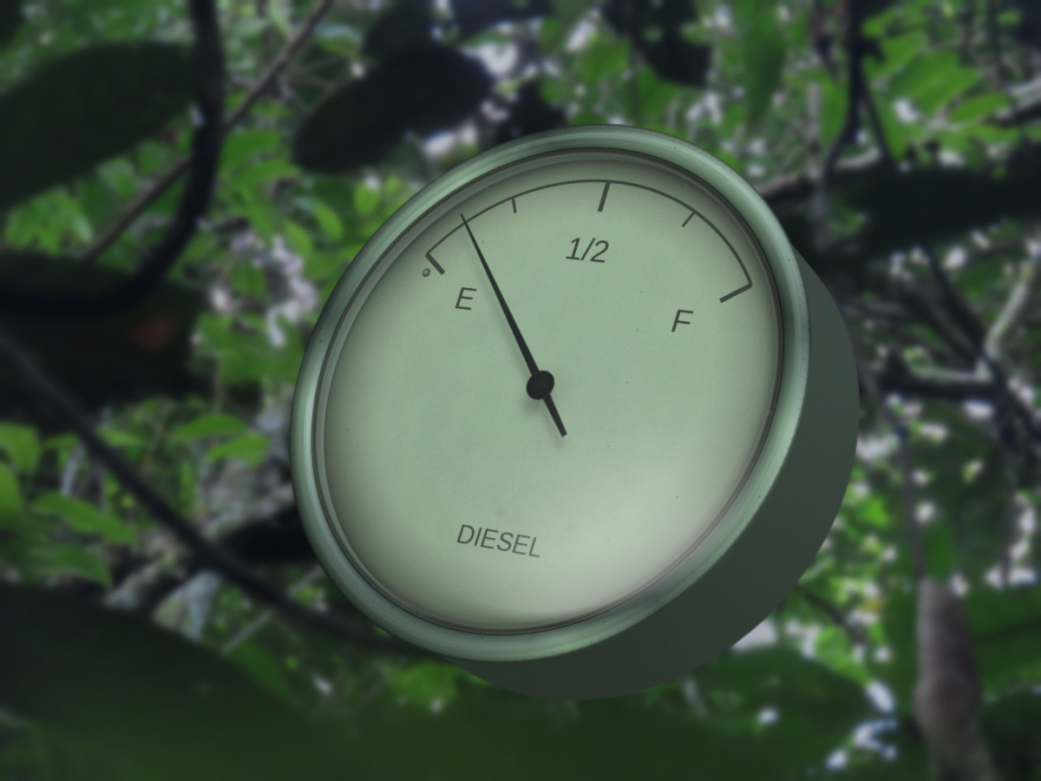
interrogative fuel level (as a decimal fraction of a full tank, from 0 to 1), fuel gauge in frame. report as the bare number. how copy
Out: 0.125
